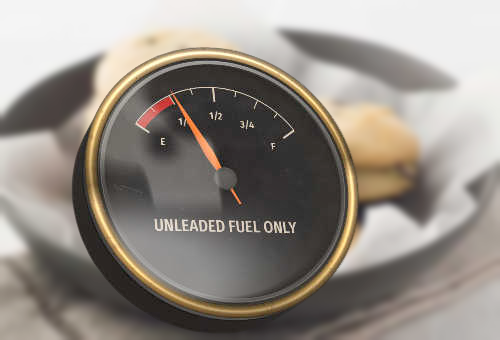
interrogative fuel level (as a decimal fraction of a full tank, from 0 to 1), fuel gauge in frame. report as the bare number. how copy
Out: 0.25
